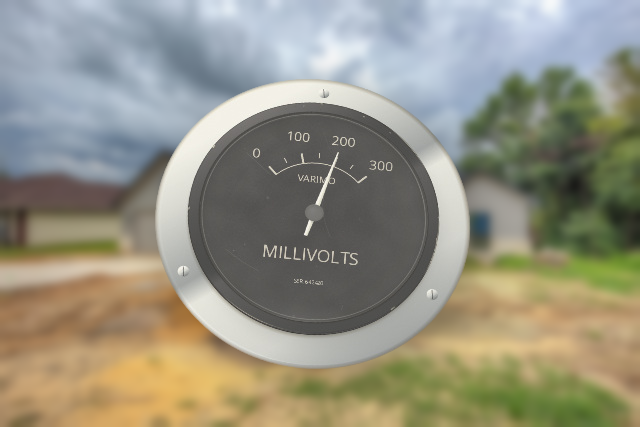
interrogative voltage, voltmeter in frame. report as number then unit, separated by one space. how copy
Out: 200 mV
